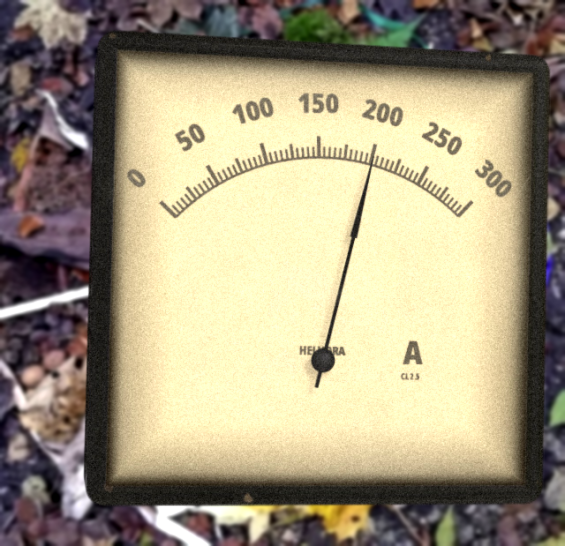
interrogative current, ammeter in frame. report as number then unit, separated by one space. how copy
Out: 200 A
